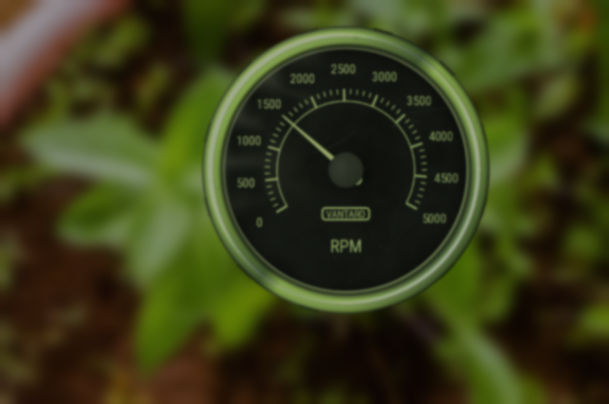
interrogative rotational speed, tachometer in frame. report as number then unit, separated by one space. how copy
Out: 1500 rpm
